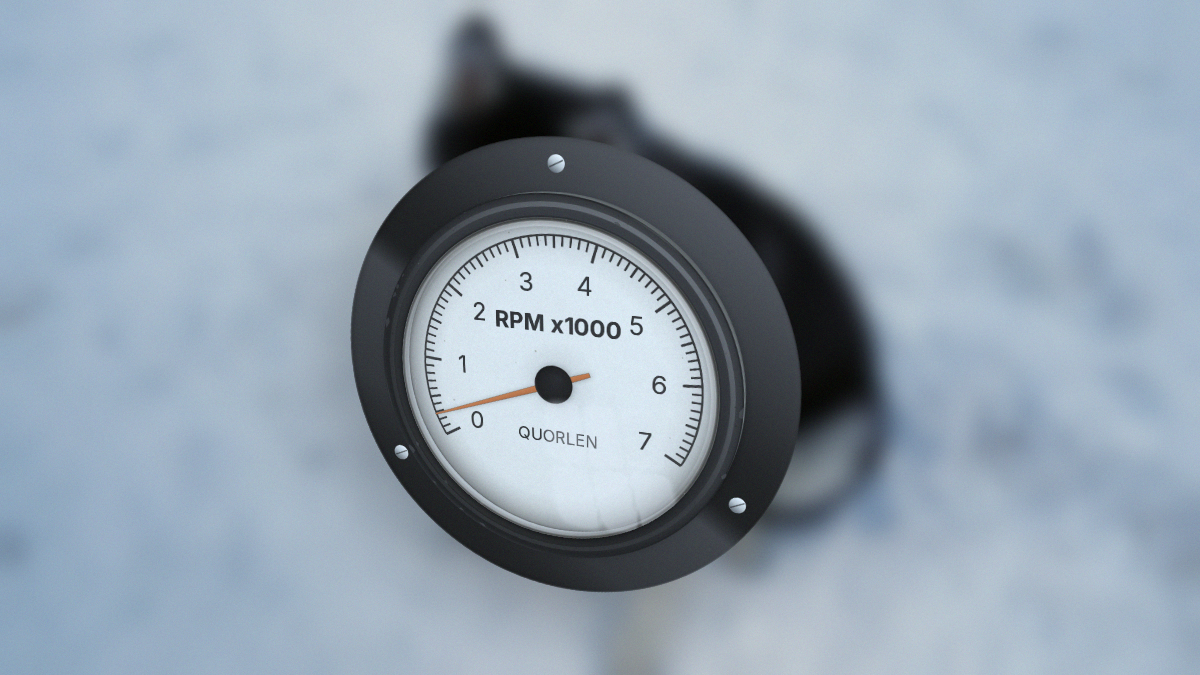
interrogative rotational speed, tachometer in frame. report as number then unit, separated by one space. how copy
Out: 300 rpm
